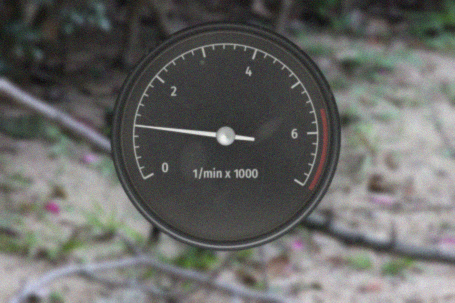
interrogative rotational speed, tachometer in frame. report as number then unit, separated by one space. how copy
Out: 1000 rpm
